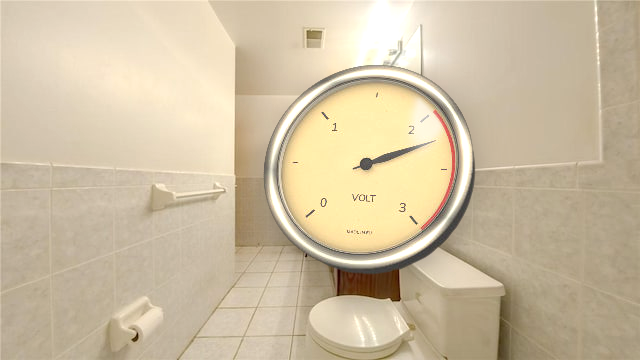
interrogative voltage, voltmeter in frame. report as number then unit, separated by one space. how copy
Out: 2.25 V
